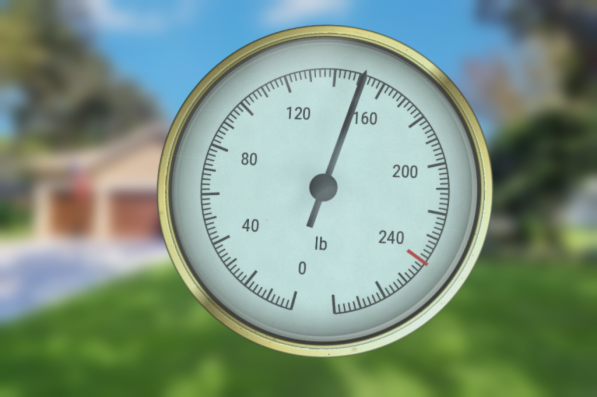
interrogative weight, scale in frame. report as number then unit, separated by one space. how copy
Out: 152 lb
